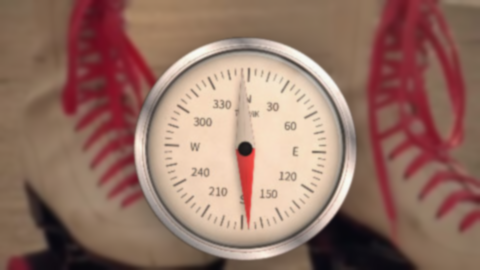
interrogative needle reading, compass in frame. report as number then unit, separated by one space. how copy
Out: 175 °
